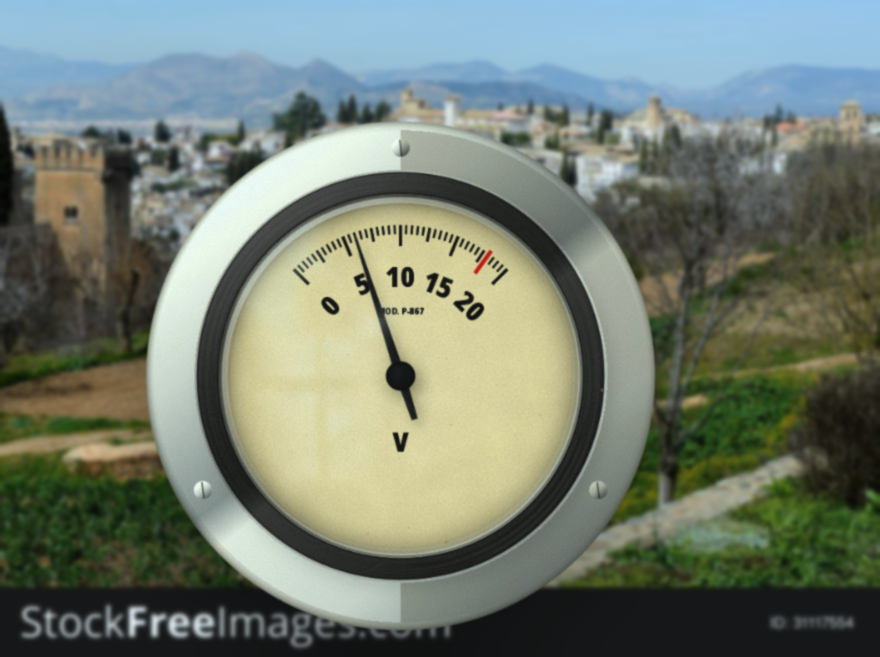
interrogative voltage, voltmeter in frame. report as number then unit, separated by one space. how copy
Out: 6 V
